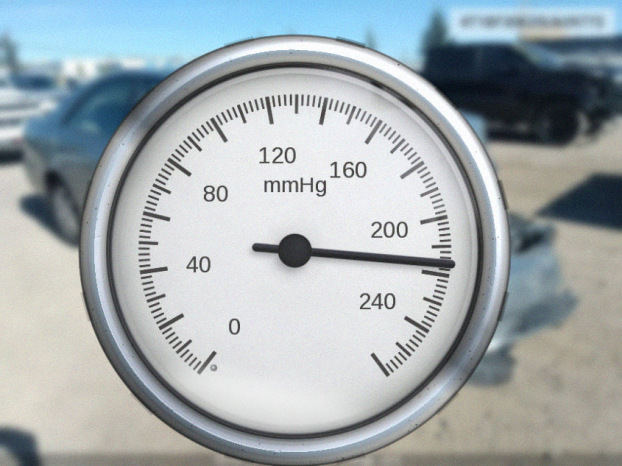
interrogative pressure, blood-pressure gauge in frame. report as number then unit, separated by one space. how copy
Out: 216 mmHg
